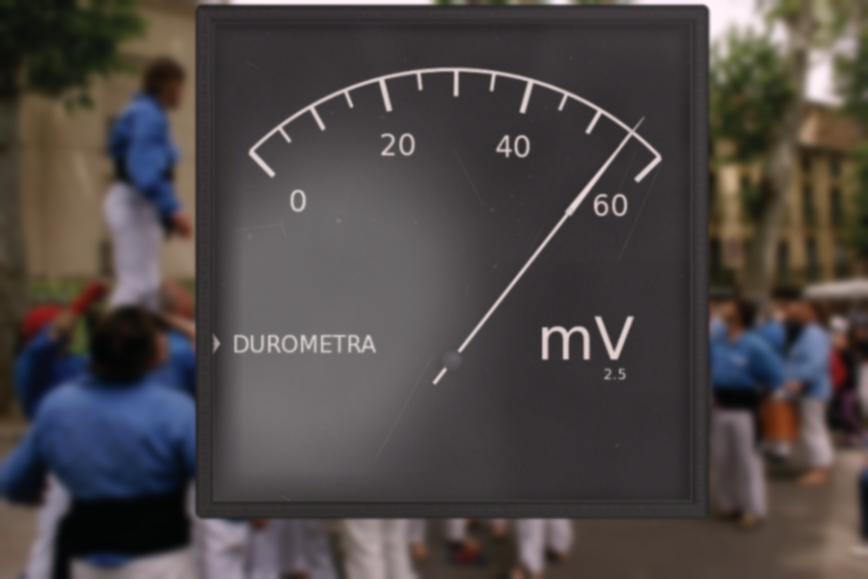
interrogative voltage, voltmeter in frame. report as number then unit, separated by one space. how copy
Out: 55 mV
